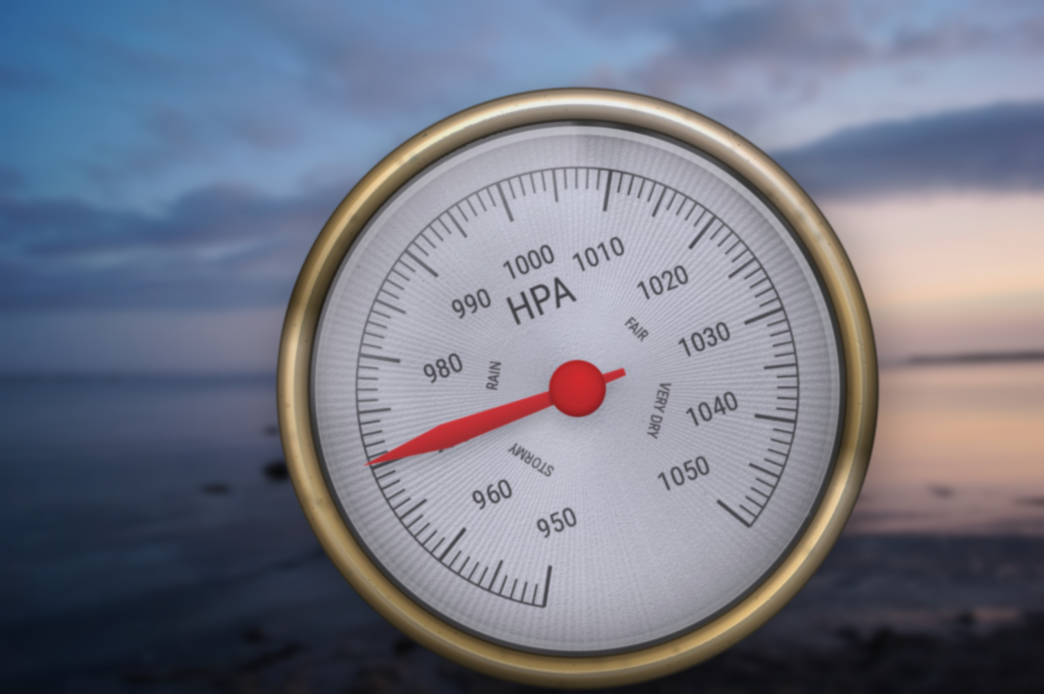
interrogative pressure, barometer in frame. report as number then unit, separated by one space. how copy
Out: 970.5 hPa
